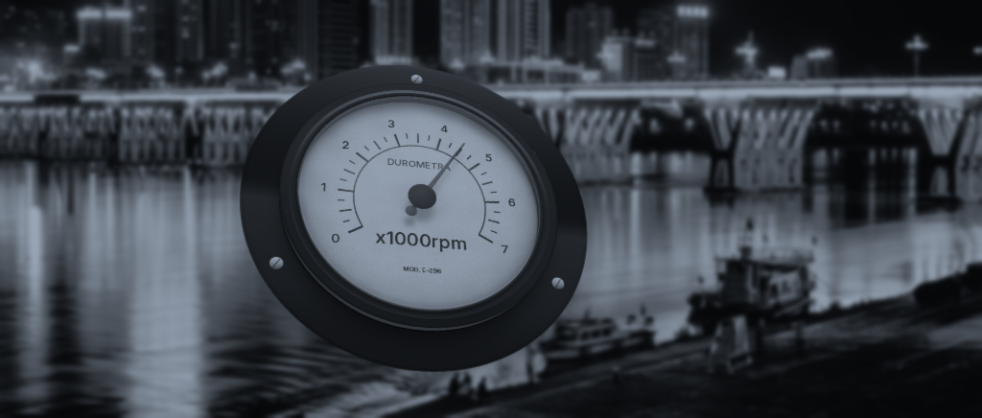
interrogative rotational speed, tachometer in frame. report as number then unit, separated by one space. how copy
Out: 4500 rpm
